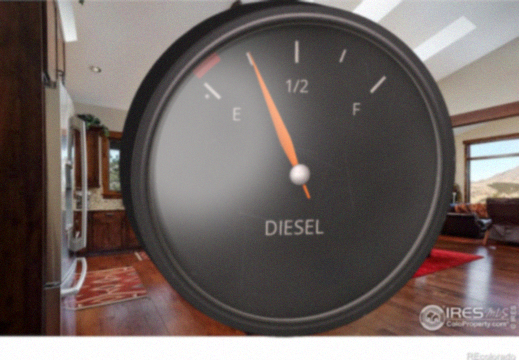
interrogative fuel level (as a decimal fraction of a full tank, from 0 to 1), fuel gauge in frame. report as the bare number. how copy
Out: 0.25
